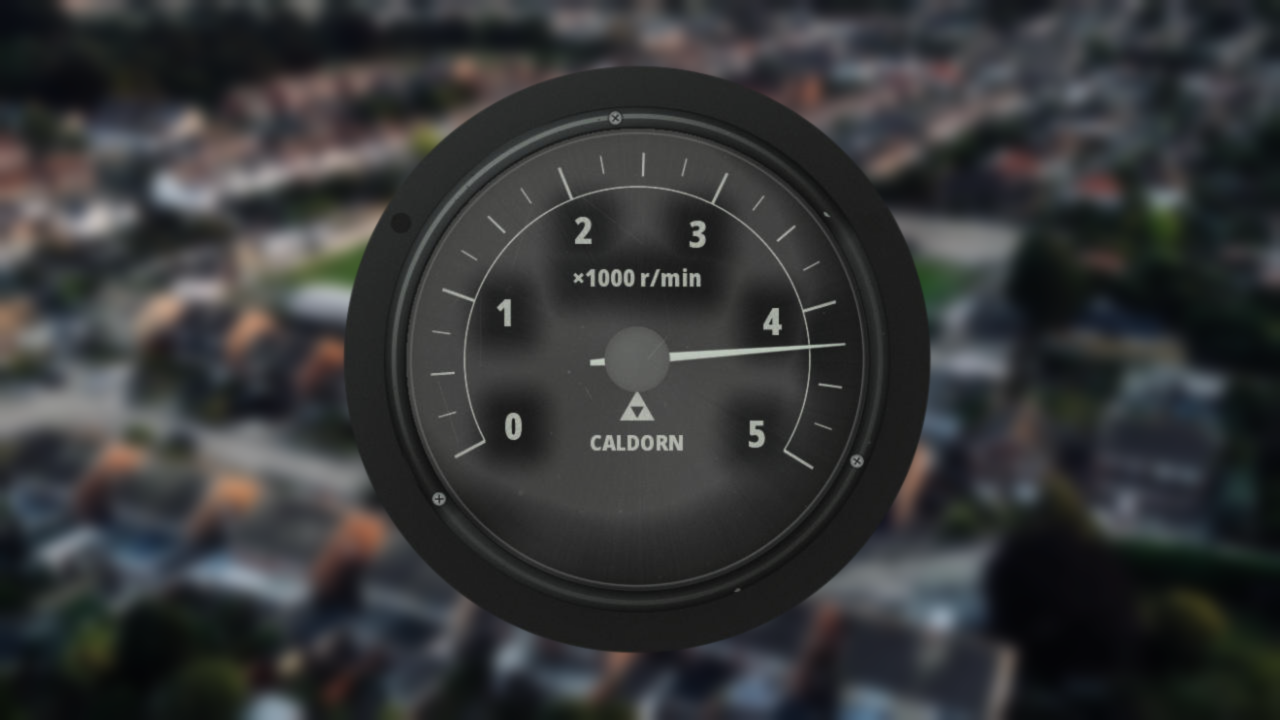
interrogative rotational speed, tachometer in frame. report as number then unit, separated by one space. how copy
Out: 4250 rpm
